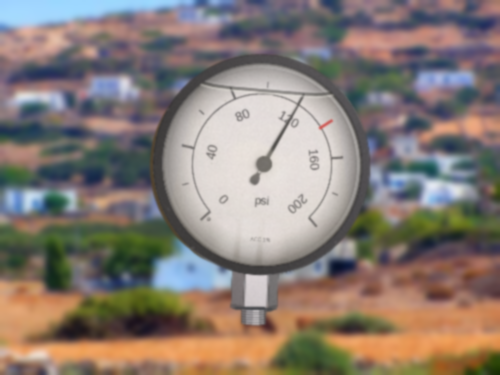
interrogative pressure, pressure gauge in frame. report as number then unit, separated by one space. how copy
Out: 120 psi
